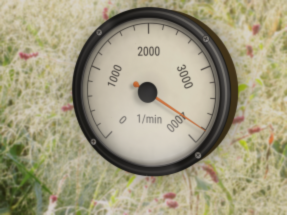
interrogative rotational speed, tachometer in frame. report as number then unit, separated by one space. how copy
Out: 3800 rpm
